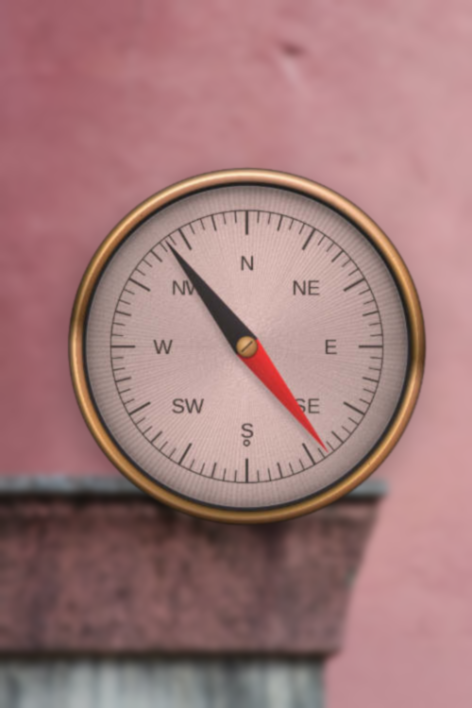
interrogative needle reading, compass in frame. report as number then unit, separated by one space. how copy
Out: 142.5 °
